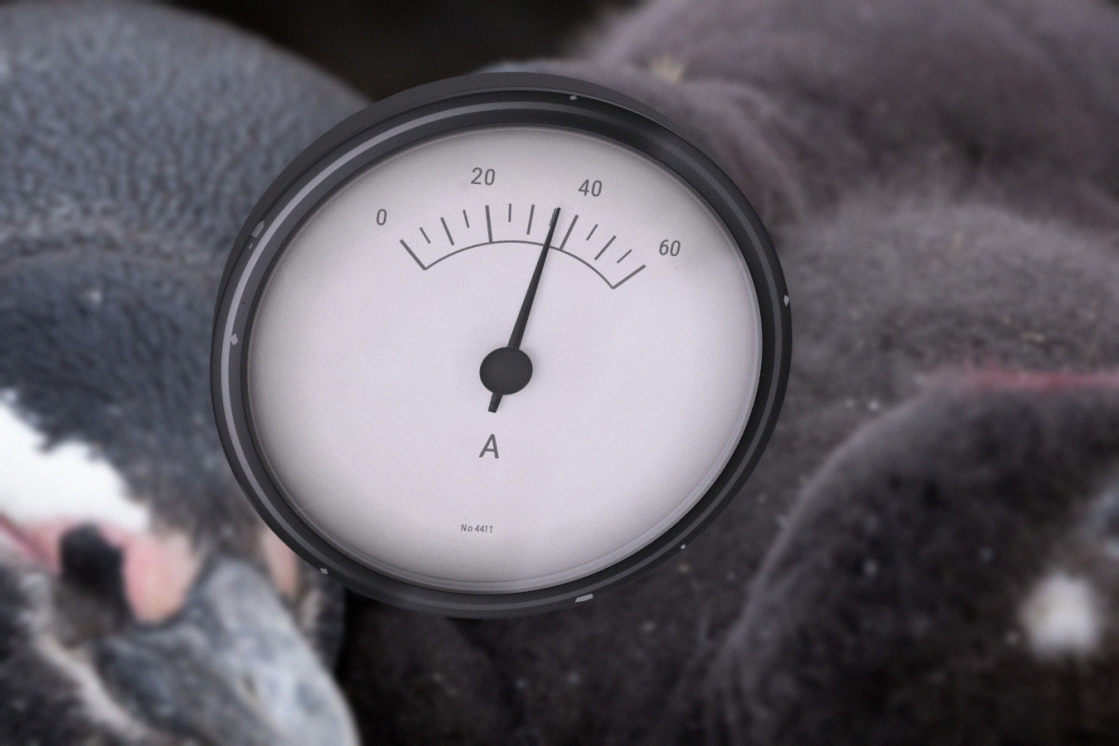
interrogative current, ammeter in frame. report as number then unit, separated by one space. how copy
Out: 35 A
